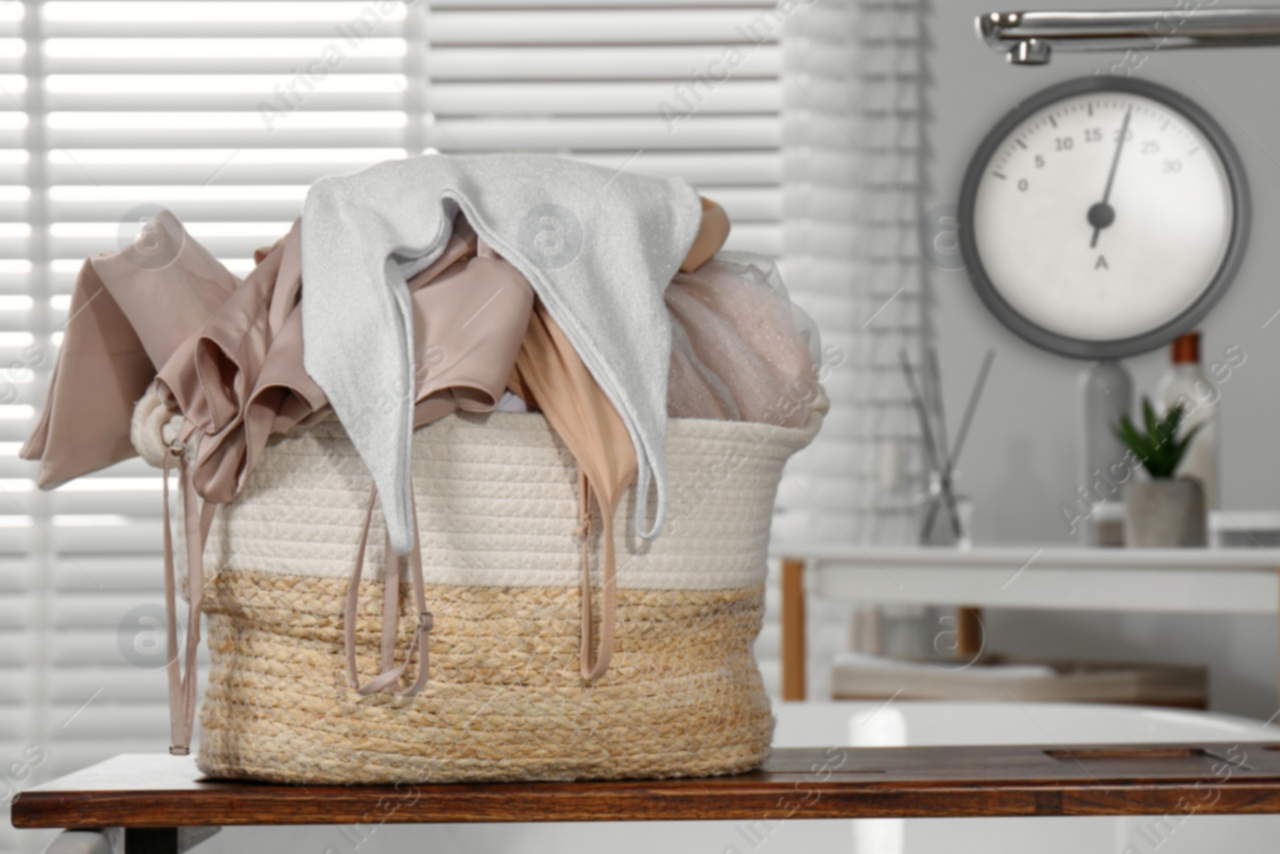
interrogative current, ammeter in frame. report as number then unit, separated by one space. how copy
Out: 20 A
